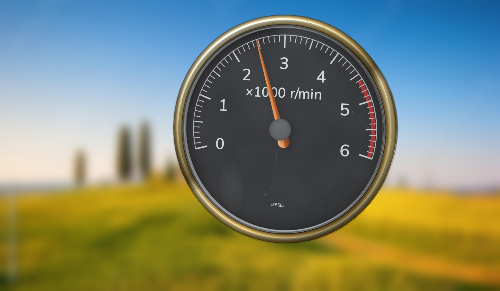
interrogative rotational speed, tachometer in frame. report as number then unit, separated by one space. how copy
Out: 2500 rpm
